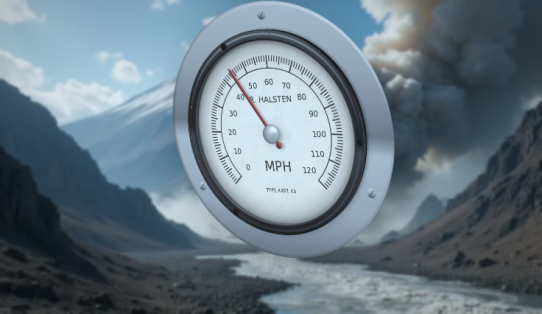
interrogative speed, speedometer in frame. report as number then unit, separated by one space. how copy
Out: 45 mph
